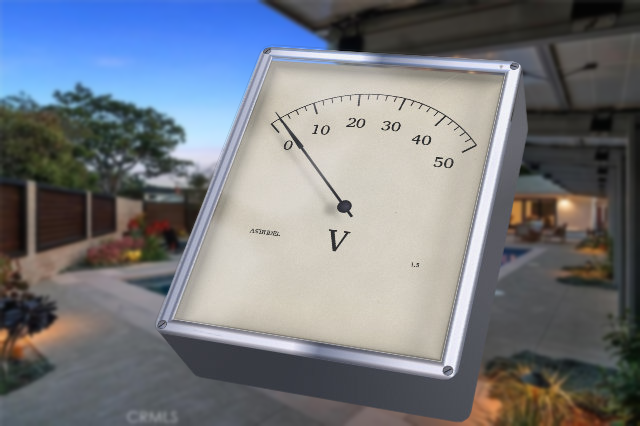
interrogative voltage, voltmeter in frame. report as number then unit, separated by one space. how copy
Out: 2 V
